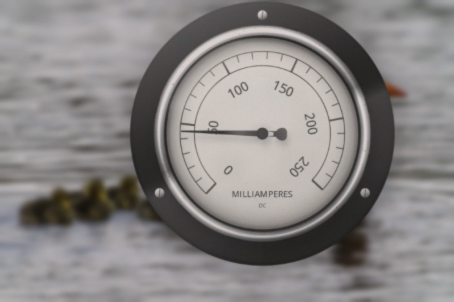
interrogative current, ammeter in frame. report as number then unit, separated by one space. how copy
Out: 45 mA
